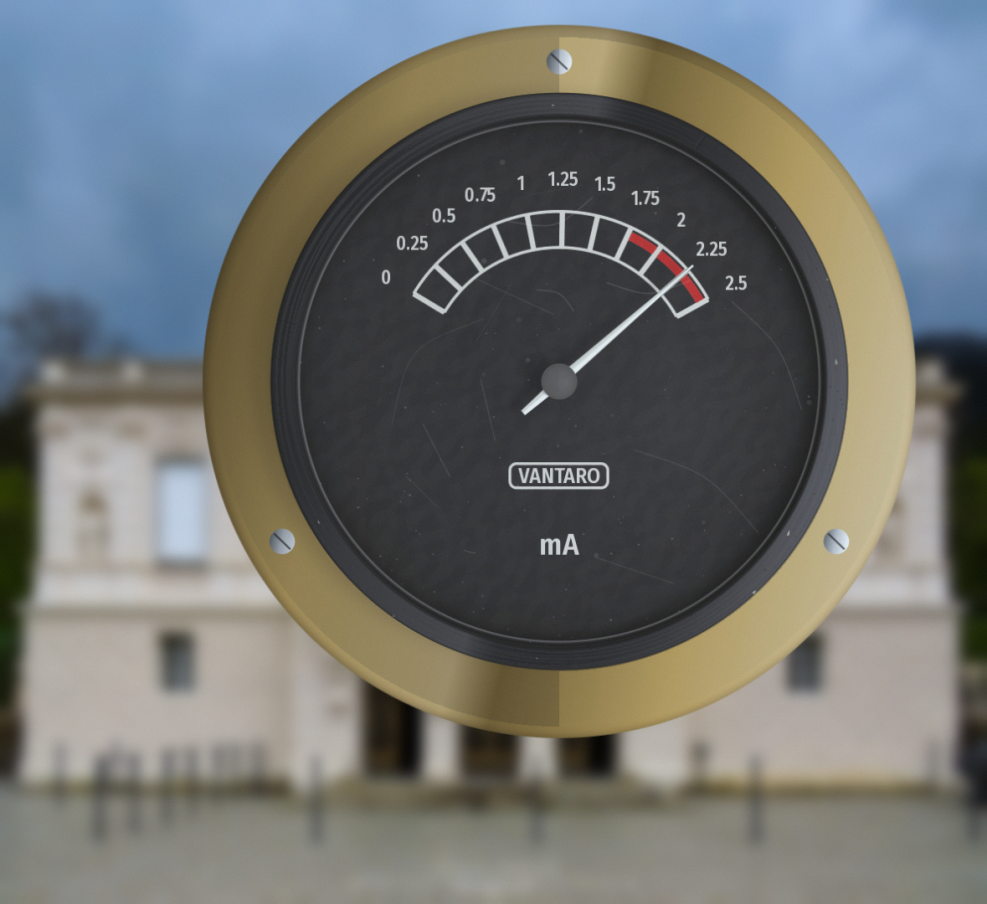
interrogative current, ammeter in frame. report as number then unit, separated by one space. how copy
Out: 2.25 mA
